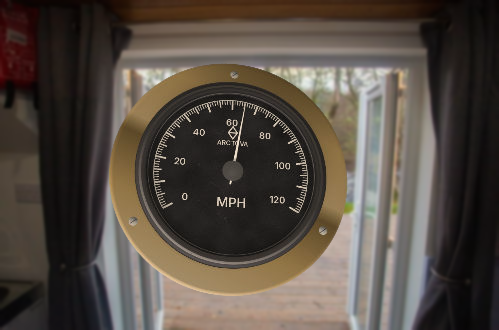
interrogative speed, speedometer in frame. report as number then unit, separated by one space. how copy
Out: 65 mph
